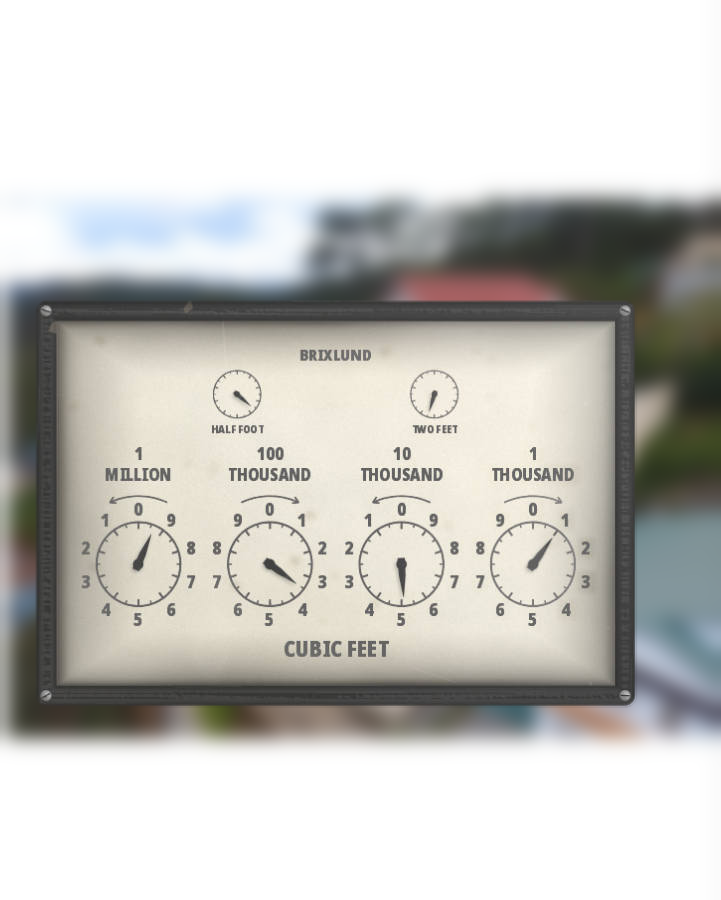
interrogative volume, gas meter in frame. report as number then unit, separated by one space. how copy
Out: 935100 ft³
